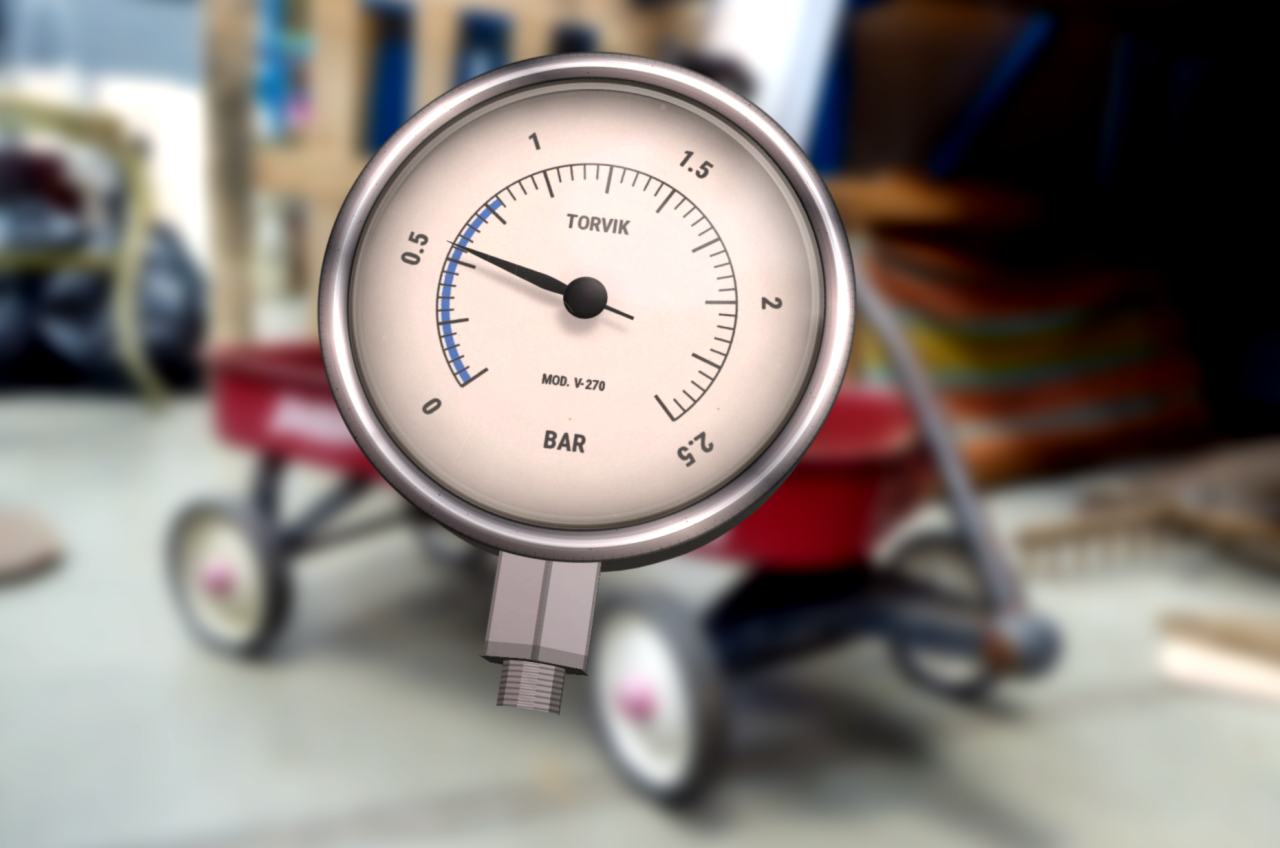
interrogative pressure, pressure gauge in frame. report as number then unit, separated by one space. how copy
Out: 0.55 bar
